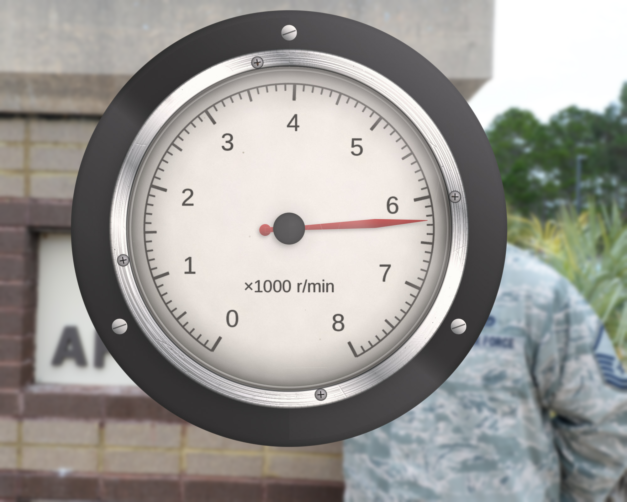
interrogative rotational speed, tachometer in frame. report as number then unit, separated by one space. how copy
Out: 6250 rpm
